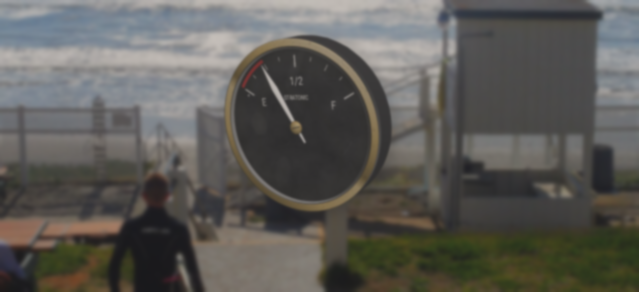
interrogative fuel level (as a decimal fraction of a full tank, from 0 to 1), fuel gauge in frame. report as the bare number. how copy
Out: 0.25
